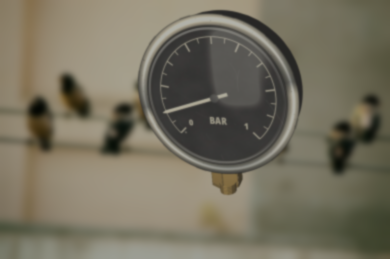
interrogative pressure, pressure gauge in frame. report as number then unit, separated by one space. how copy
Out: 0.1 bar
